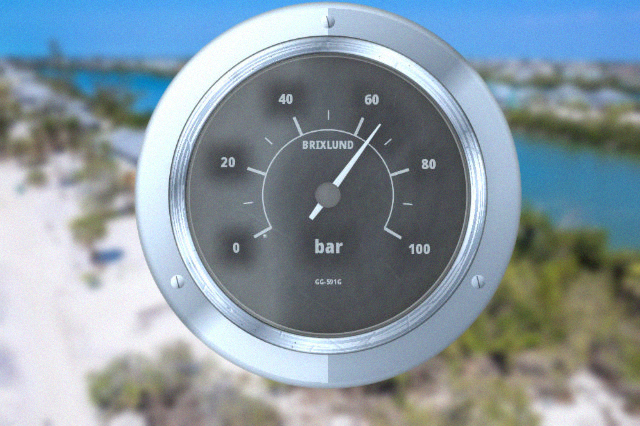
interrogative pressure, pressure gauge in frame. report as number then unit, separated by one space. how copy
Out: 65 bar
